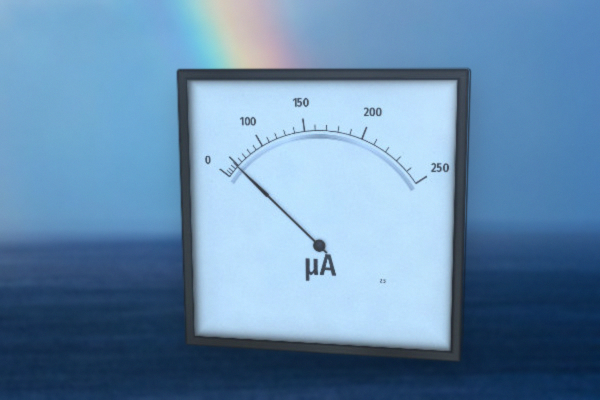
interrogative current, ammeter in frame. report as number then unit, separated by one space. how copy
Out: 50 µA
